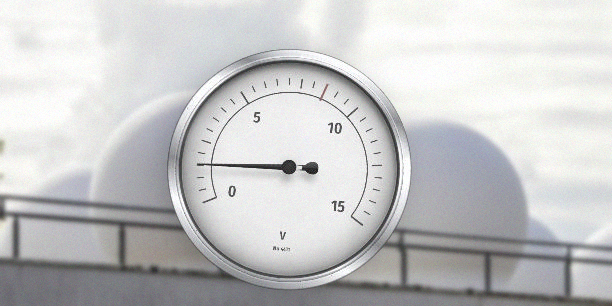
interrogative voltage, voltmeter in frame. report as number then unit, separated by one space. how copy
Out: 1.5 V
